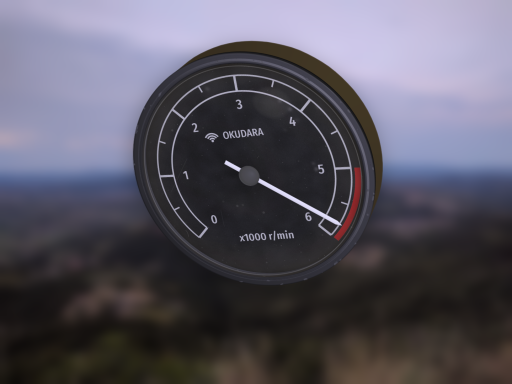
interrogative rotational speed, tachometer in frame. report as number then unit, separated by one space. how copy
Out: 5750 rpm
